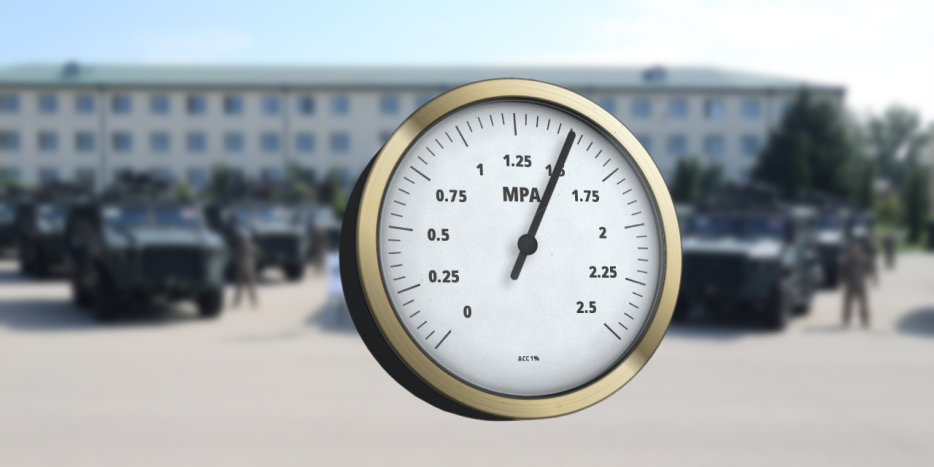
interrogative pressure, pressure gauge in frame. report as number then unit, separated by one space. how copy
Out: 1.5 MPa
